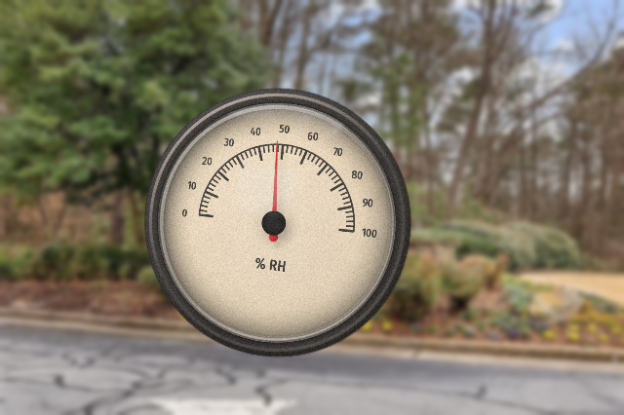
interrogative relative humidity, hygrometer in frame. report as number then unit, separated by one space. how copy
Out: 48 %
